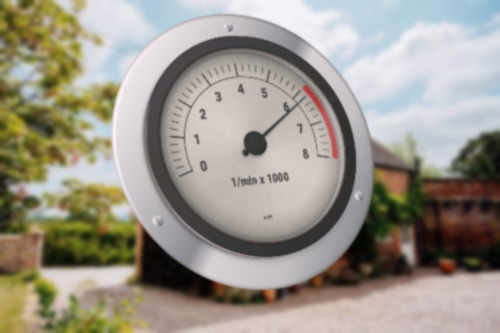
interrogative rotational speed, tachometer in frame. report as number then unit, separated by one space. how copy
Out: 6200 rpm
